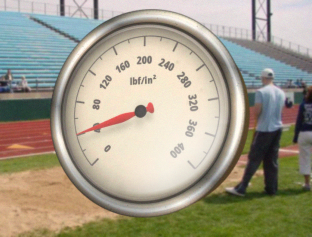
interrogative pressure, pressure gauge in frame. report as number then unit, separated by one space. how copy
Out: 40 psi
